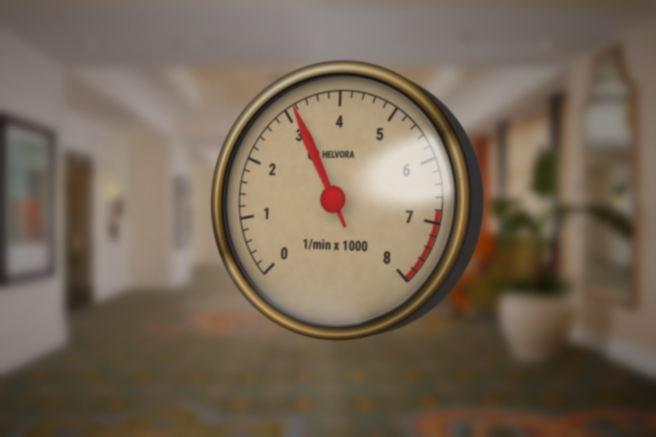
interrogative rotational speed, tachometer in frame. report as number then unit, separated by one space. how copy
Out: 3200 rpm
